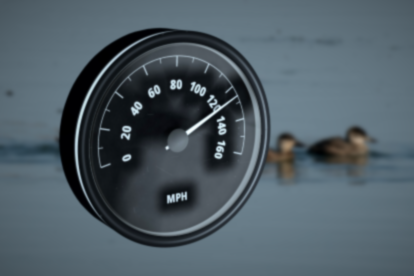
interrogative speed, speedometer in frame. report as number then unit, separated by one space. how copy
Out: 125 mph
